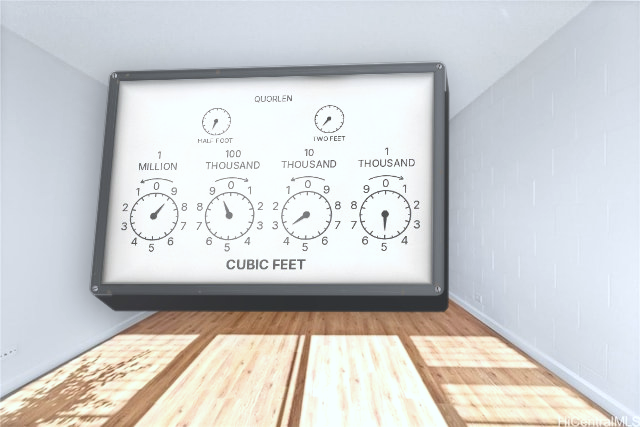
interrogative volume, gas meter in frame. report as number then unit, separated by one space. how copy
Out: 893500 ft³
